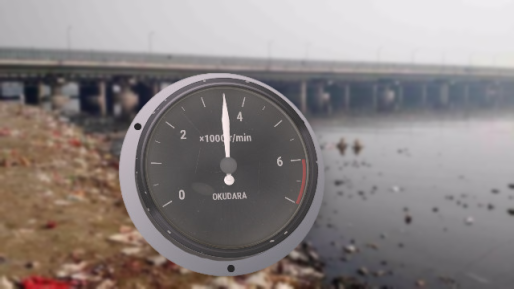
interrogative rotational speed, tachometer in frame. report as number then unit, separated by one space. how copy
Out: 3500 rpm
